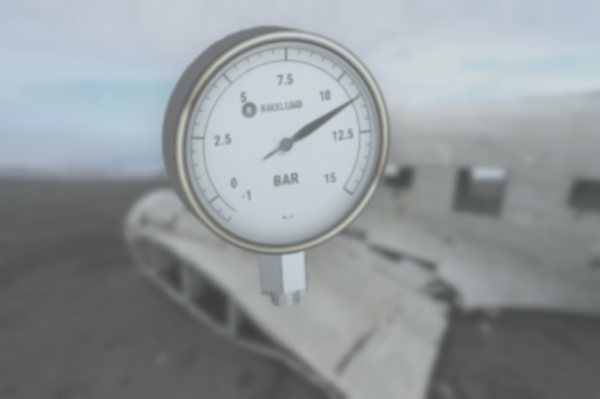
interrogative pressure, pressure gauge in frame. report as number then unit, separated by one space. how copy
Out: 11 bar
